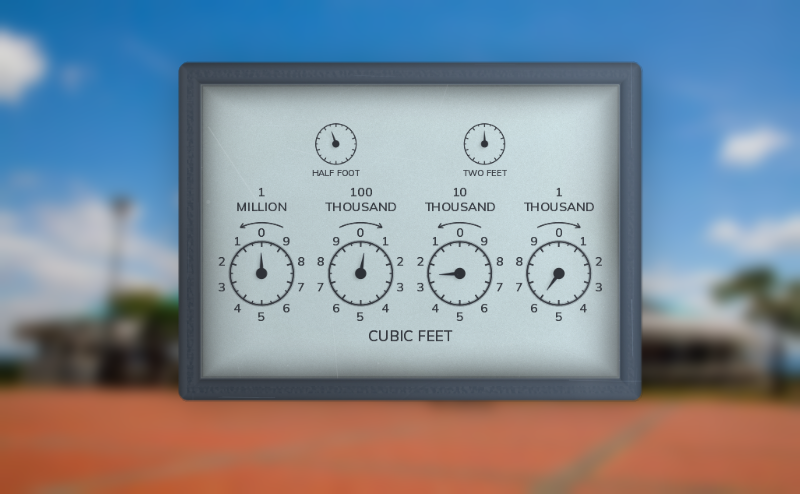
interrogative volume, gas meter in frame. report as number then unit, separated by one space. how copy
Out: 2600 ft³
